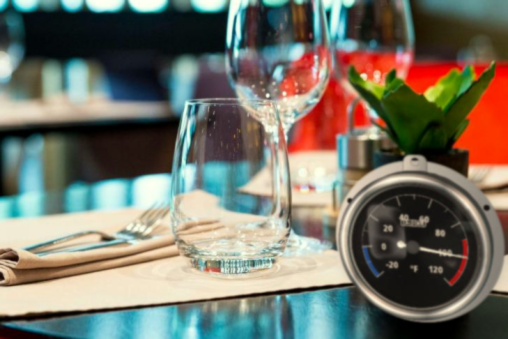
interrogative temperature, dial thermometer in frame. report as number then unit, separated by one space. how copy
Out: 100 °F
